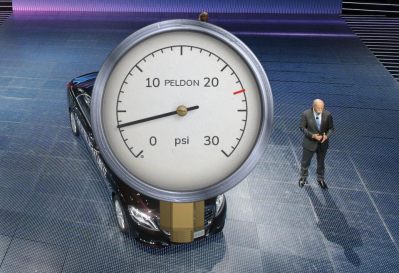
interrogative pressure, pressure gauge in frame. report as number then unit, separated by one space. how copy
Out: 3.5 psi
